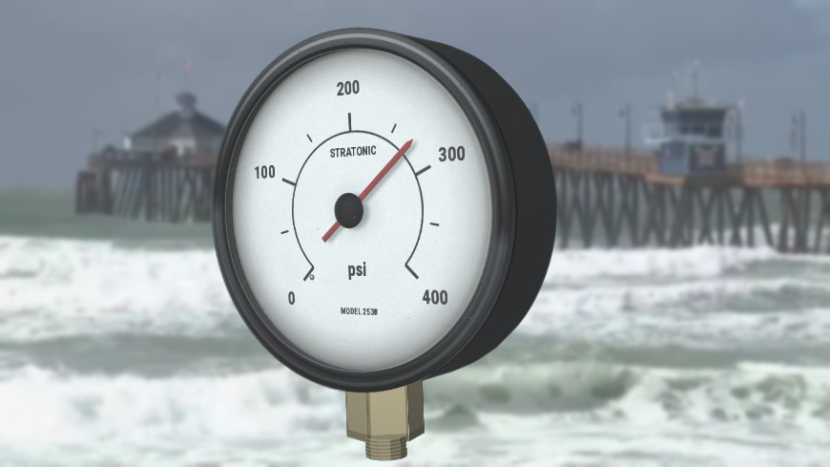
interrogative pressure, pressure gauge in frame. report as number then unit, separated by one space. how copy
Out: 275 psi
